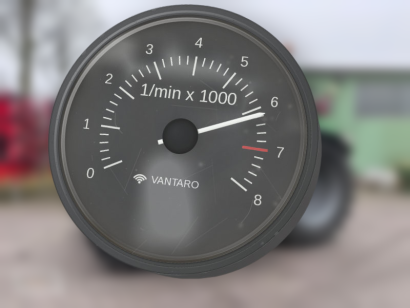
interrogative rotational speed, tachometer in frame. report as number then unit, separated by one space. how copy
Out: 6200 rpm
